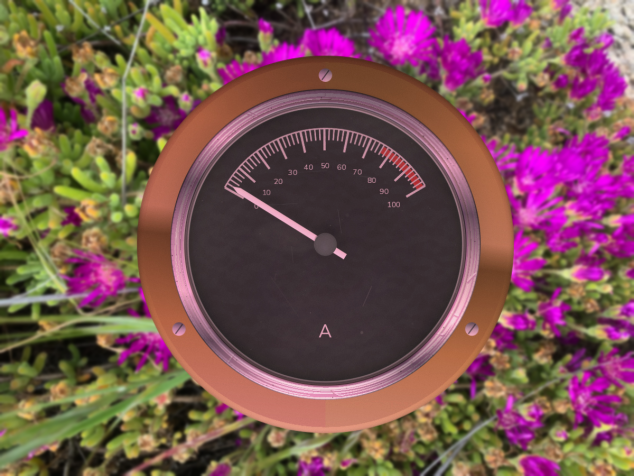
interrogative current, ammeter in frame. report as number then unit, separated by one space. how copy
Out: 2 A
